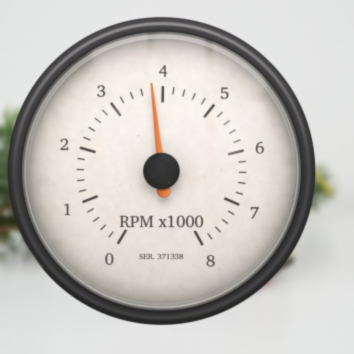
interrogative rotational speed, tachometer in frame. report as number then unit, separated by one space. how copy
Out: 3800 rpm
